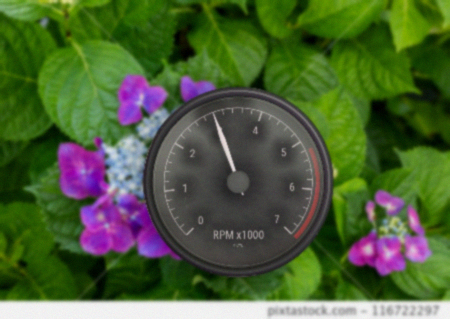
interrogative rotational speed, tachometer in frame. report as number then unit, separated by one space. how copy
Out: 3000 rpm
